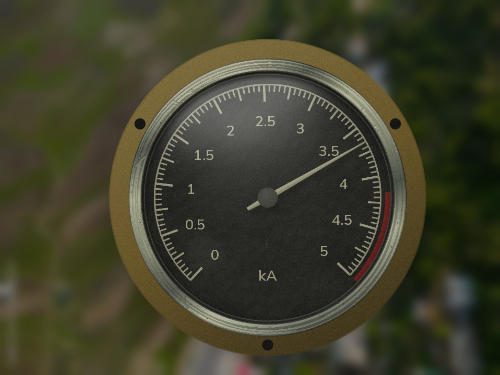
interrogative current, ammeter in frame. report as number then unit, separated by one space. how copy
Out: 3.65 kA
